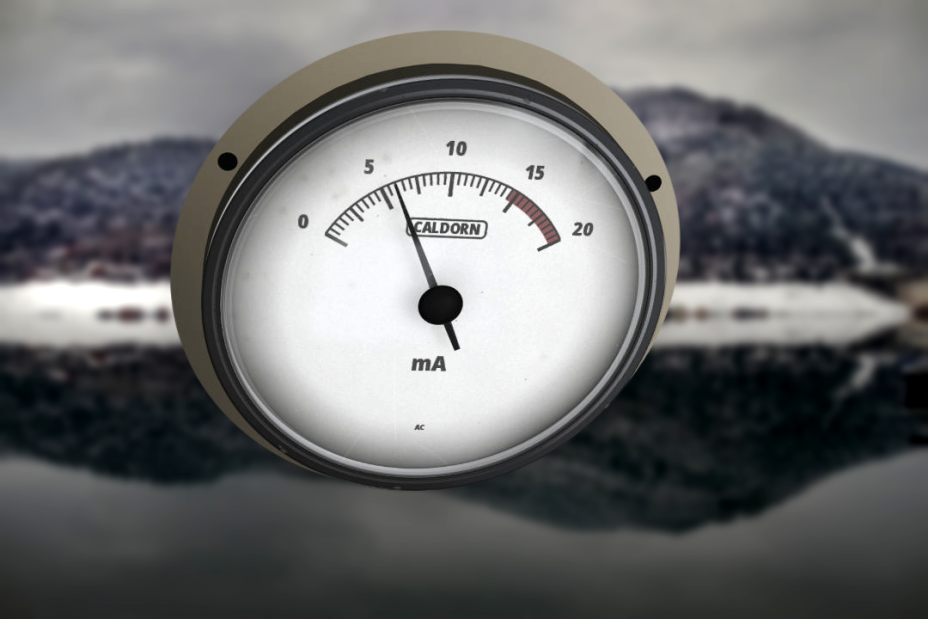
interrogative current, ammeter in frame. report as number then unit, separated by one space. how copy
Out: 6 mA
